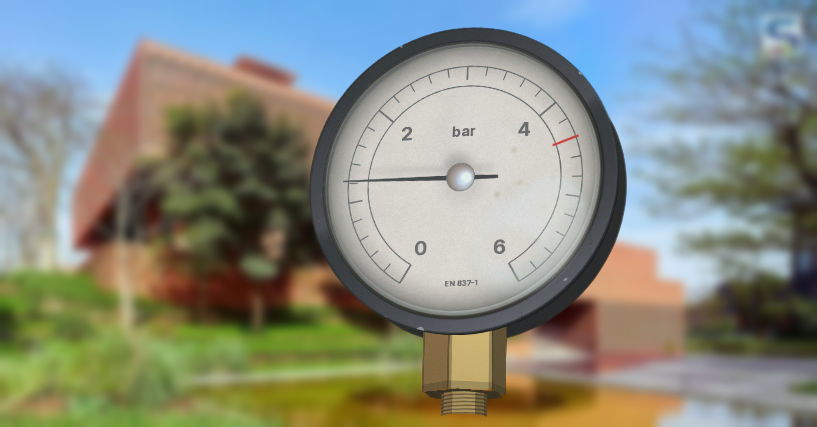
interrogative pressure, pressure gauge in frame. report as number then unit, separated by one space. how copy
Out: 1.2 bar
